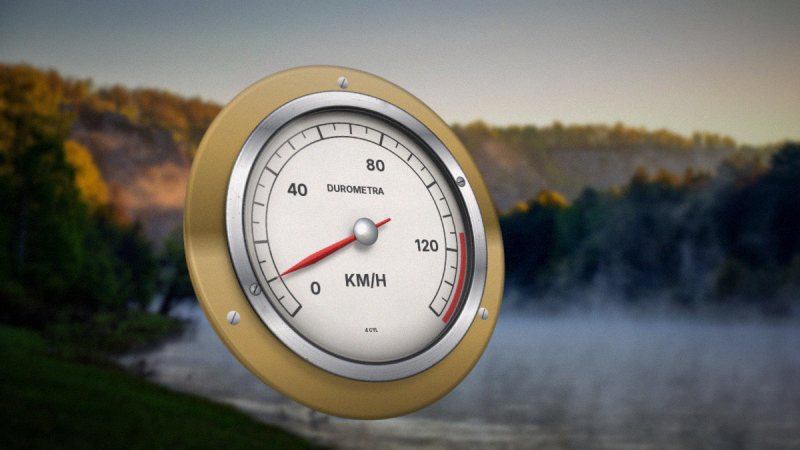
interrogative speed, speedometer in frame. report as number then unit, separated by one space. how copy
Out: 10 km/h
